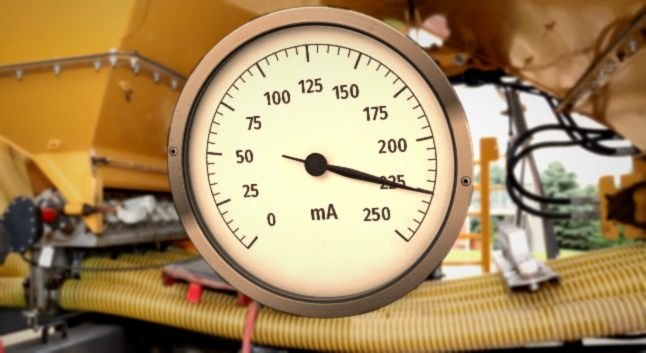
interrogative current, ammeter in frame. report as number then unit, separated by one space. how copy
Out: 225 mA
